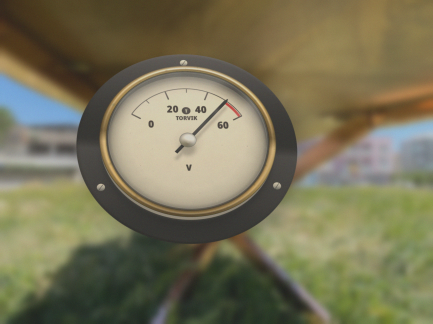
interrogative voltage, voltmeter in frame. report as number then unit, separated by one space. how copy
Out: 50 V
